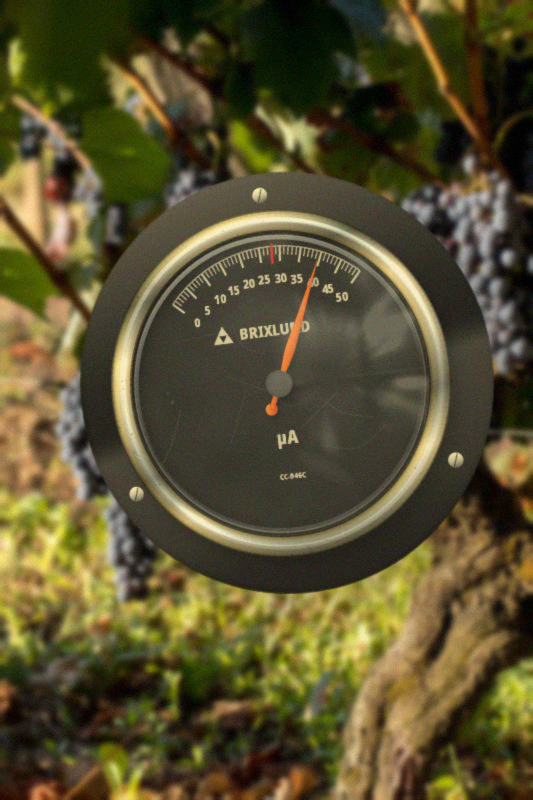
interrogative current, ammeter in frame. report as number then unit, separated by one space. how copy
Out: 40 µA
